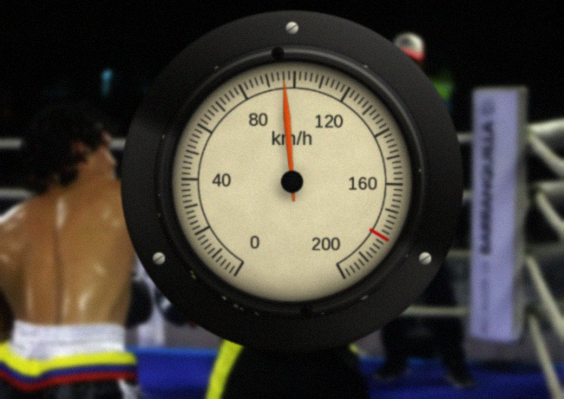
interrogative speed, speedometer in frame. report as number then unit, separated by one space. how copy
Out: 96 km/h
